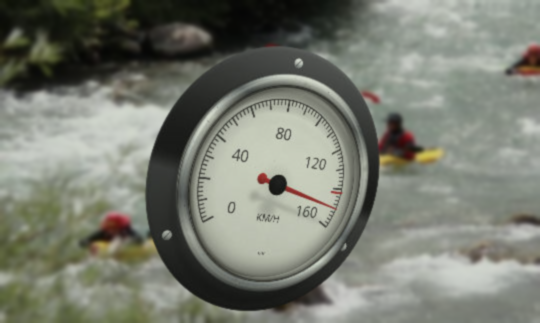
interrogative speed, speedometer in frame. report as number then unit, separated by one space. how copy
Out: 150 km/h
